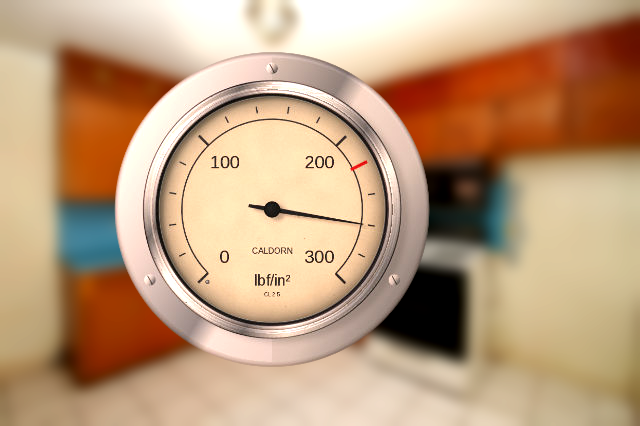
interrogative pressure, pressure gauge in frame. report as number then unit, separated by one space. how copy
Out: 260 psi
